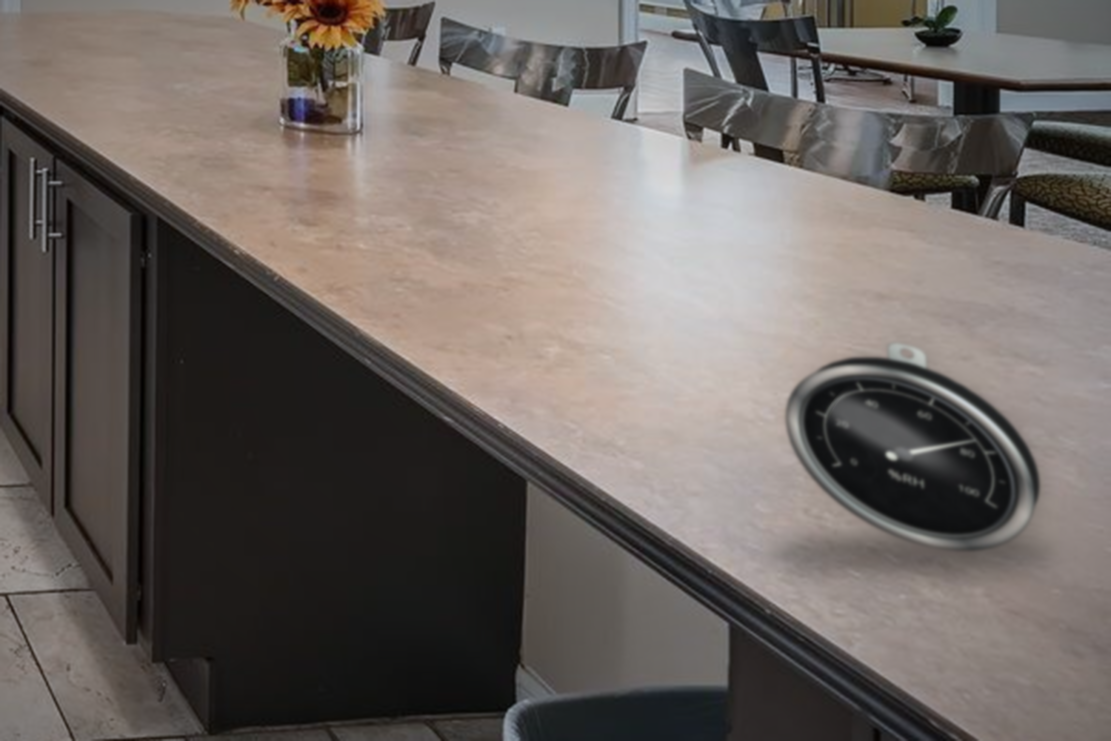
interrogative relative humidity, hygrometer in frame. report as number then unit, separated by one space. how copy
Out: 75 %
